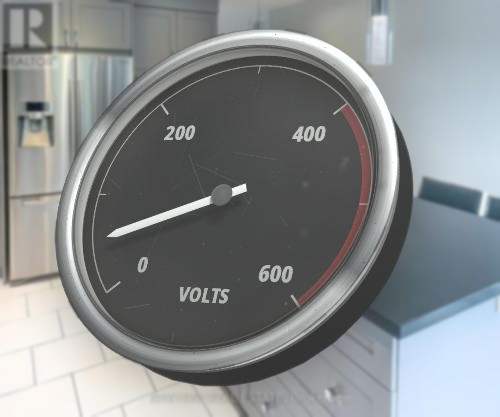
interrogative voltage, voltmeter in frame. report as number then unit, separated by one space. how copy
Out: 50 V
